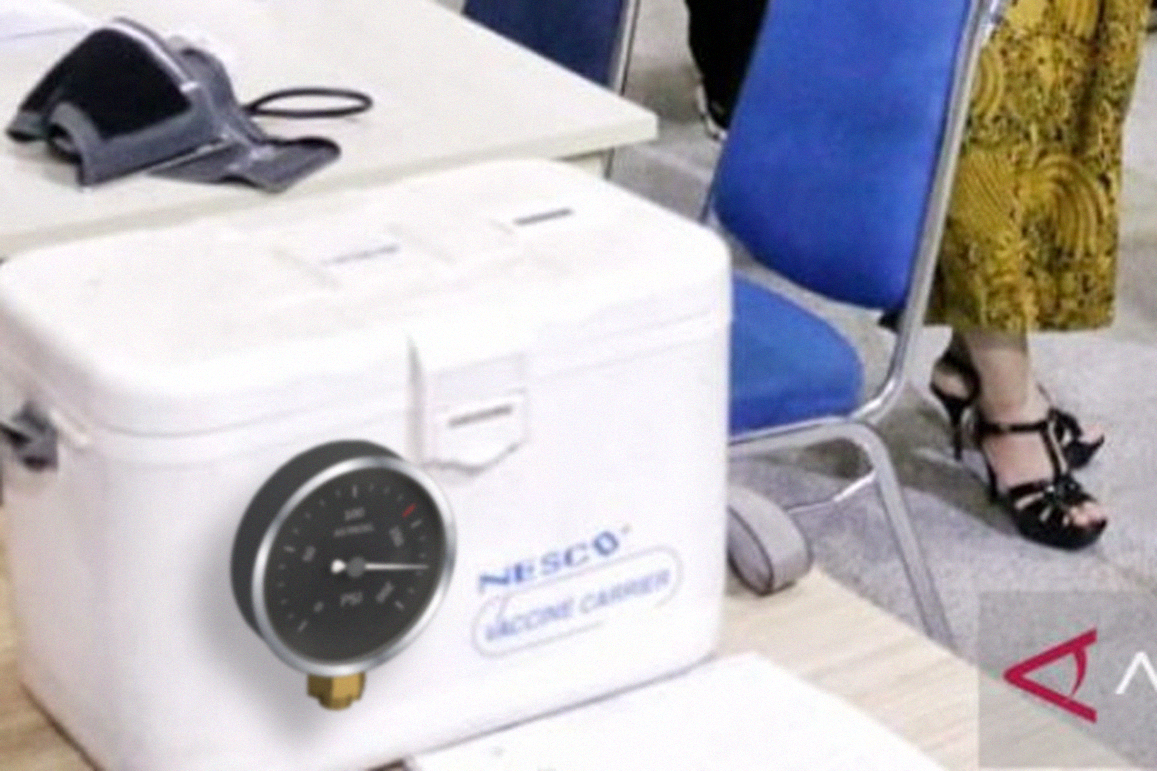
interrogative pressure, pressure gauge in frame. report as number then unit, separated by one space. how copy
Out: 175 psi
